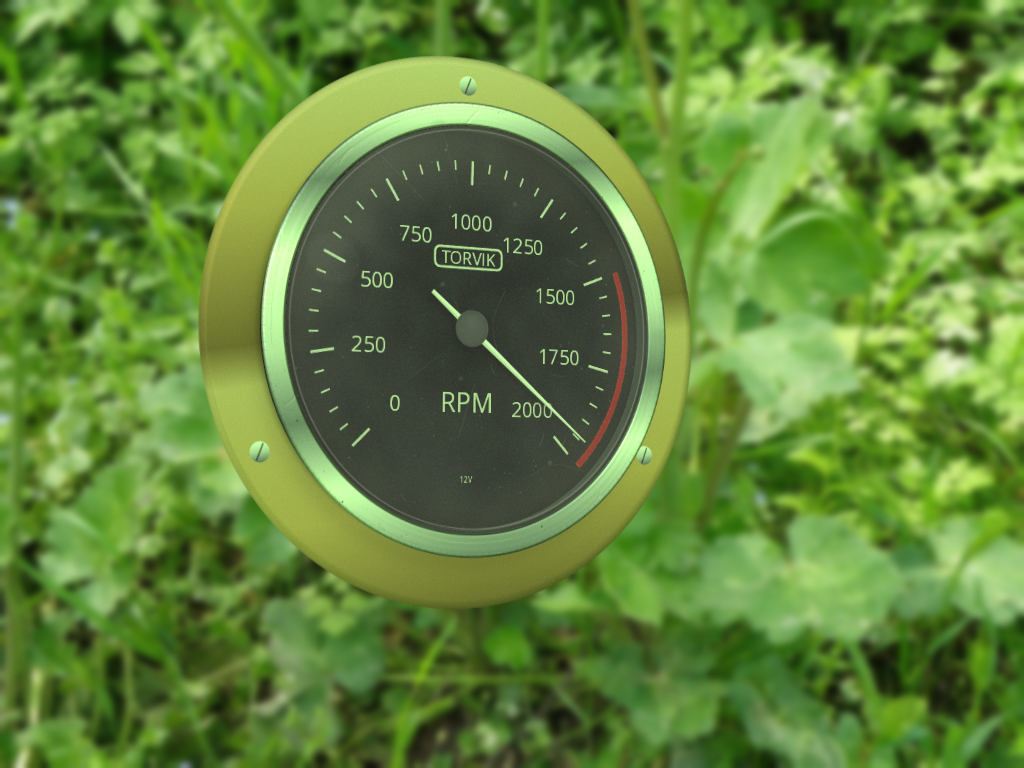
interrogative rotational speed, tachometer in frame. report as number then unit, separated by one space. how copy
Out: 1950 rpm
